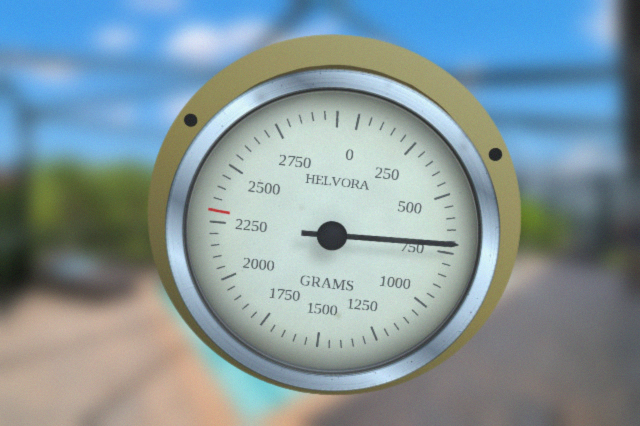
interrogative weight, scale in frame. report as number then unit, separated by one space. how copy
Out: 700 g
